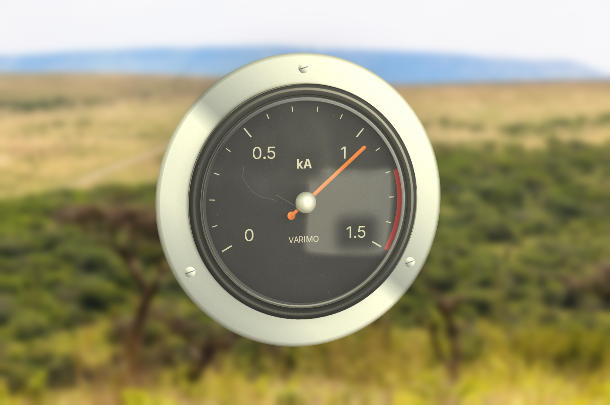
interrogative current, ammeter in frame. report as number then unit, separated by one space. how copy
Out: 1.05 kA
